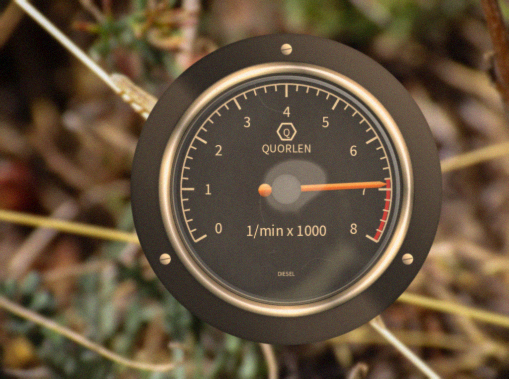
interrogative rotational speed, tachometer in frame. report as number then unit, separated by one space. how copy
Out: 6900 rpm
